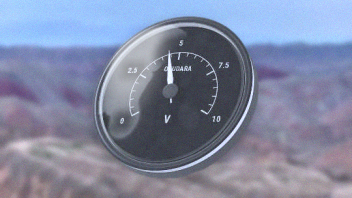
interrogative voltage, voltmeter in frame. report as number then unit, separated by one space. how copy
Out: 4.5 V
